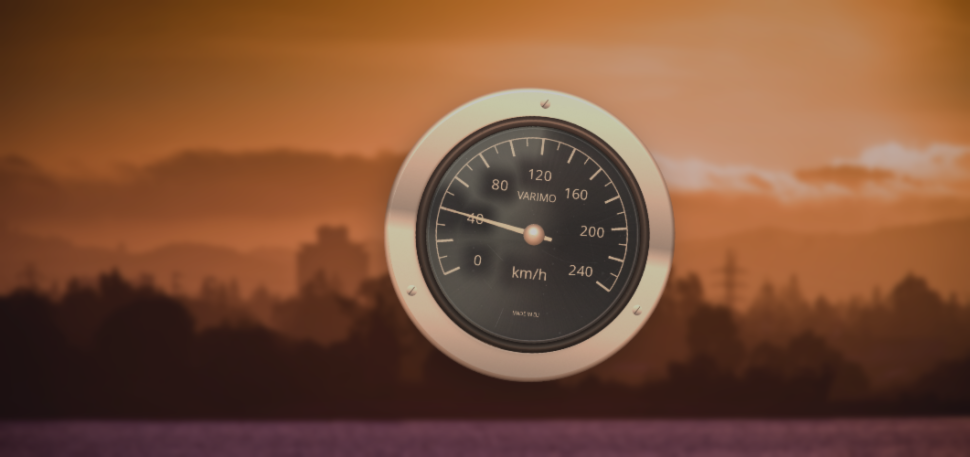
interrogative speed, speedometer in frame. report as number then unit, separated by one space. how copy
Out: 40 km/h
